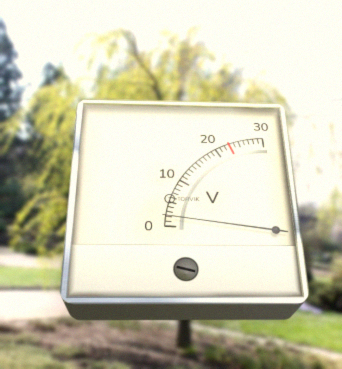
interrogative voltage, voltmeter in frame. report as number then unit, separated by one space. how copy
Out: 2 V
